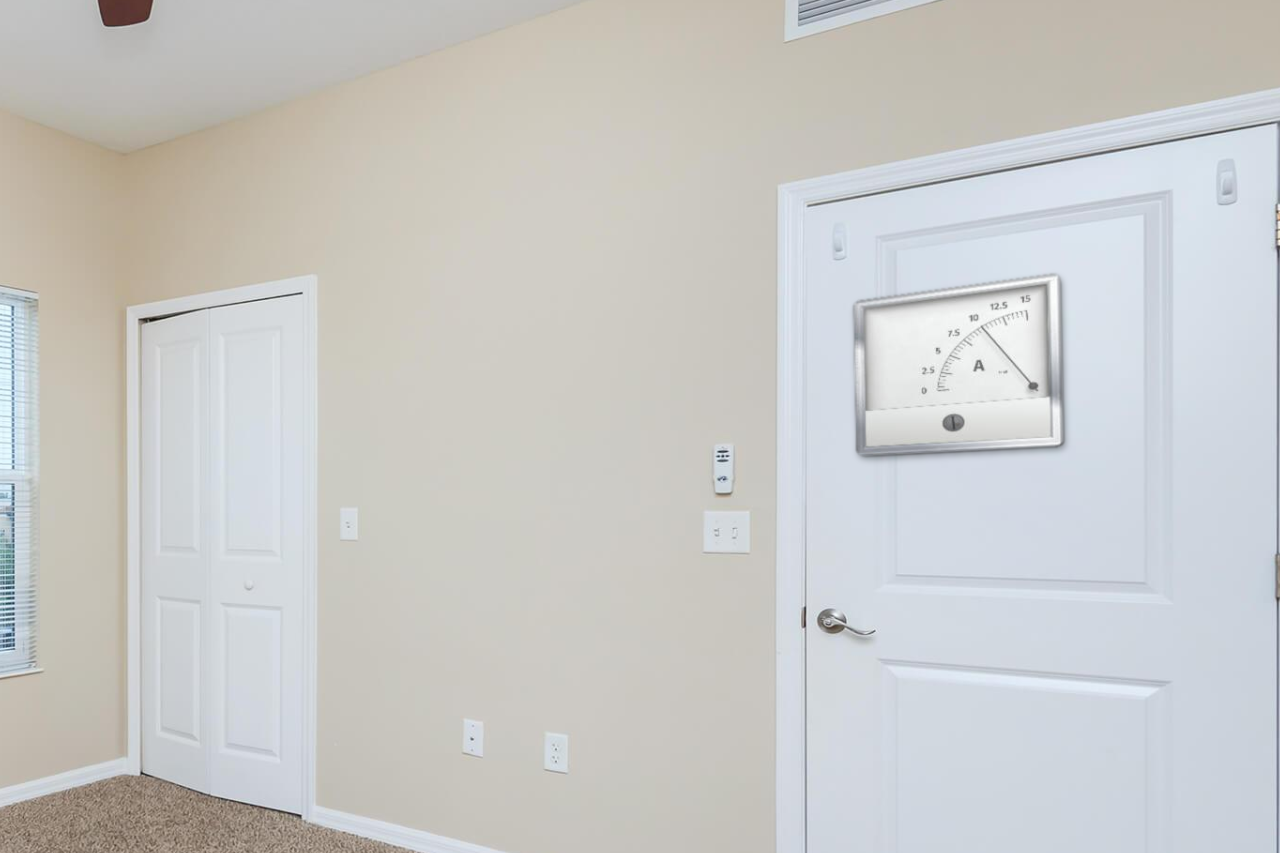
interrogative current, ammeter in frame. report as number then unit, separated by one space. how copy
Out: 10 A
